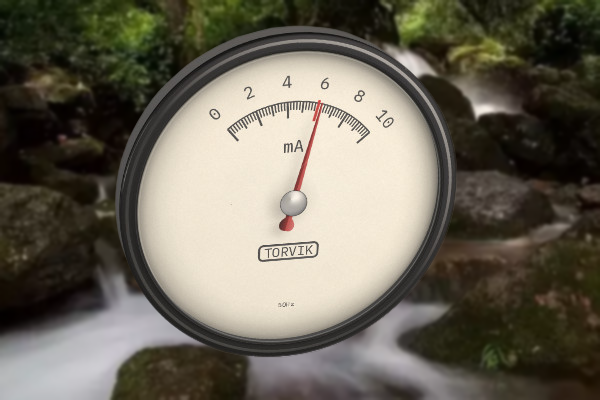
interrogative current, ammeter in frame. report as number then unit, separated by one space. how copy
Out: 6 mA
